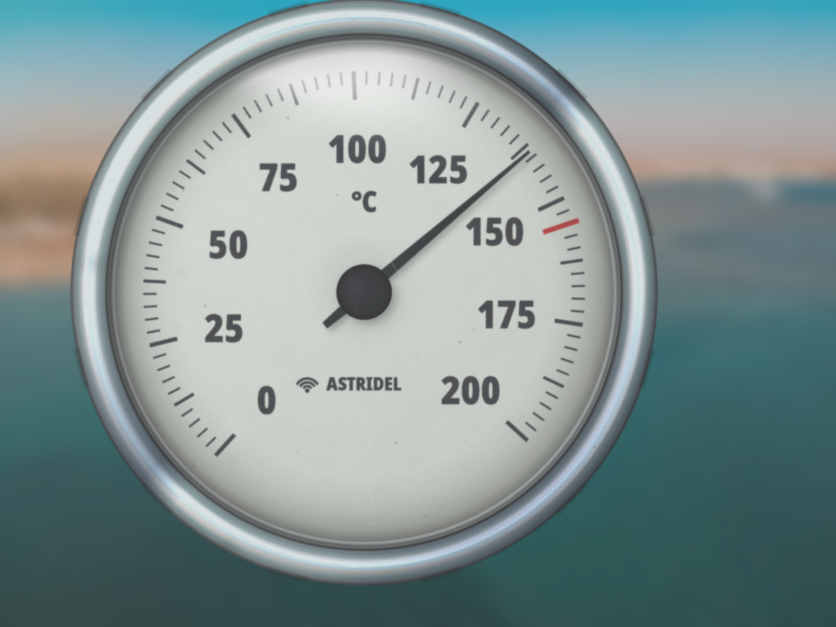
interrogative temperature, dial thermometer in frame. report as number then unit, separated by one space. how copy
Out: 138.75 °C
